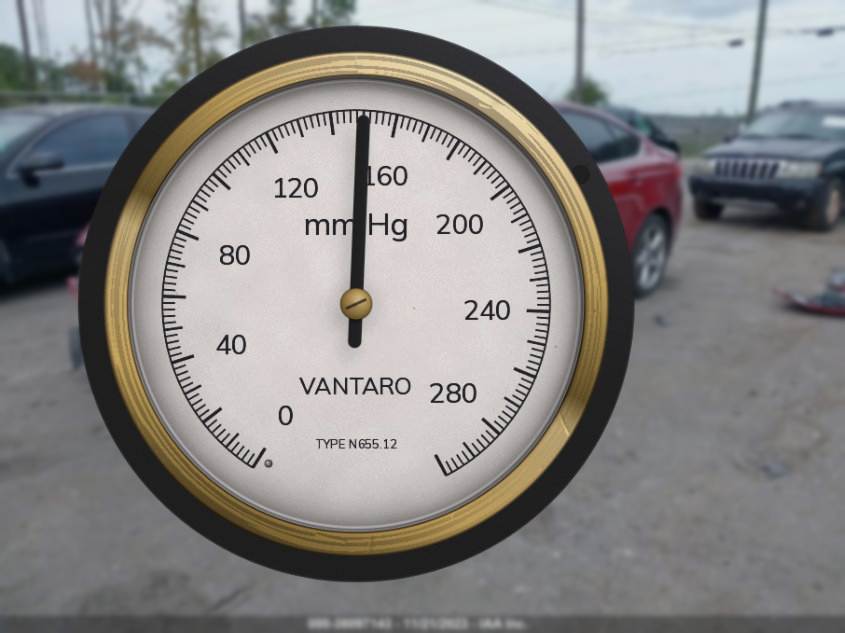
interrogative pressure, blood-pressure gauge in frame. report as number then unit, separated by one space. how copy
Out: 150 mmHg
